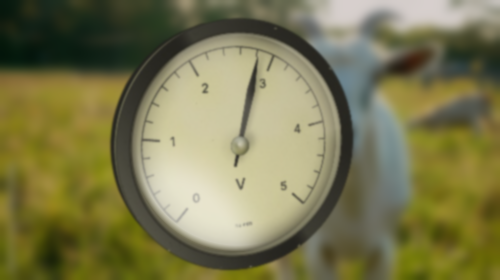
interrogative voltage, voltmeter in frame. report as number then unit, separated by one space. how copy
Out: 2.8 V
